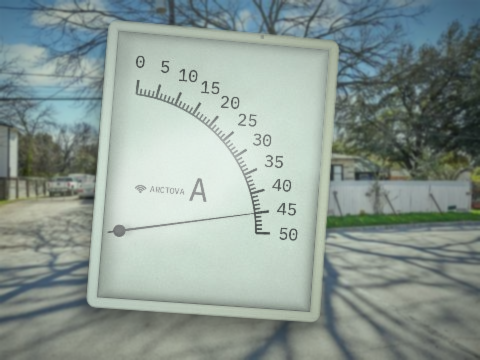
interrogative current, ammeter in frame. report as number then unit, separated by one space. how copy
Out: 45 A
